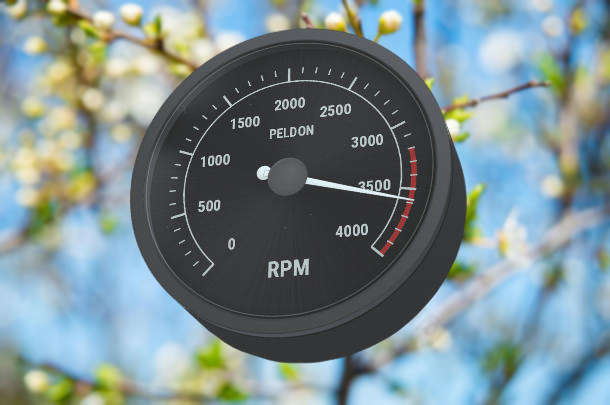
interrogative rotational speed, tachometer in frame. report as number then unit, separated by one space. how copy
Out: 3600 rpm
